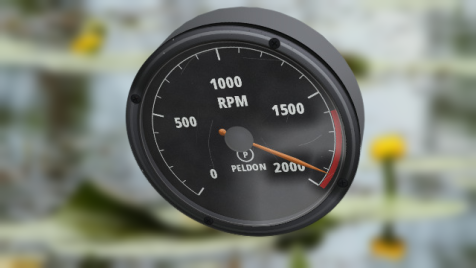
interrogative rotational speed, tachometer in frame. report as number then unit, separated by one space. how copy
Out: 1900 rpm
